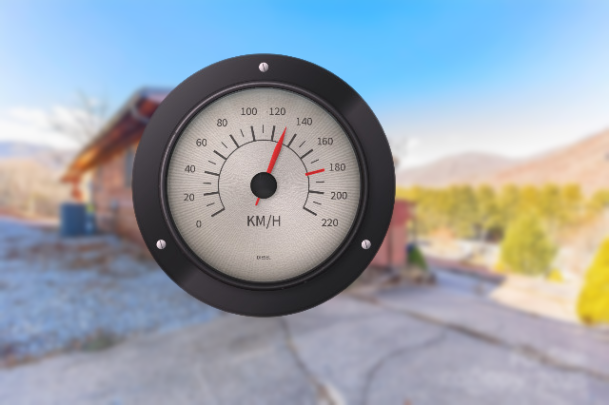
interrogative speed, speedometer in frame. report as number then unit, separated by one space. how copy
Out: 130 km/h
